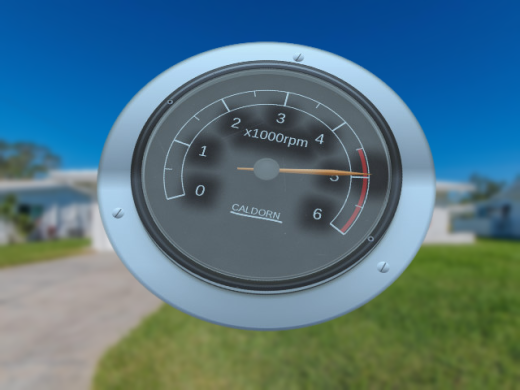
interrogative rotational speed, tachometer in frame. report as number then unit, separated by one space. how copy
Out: 5000 rpm
